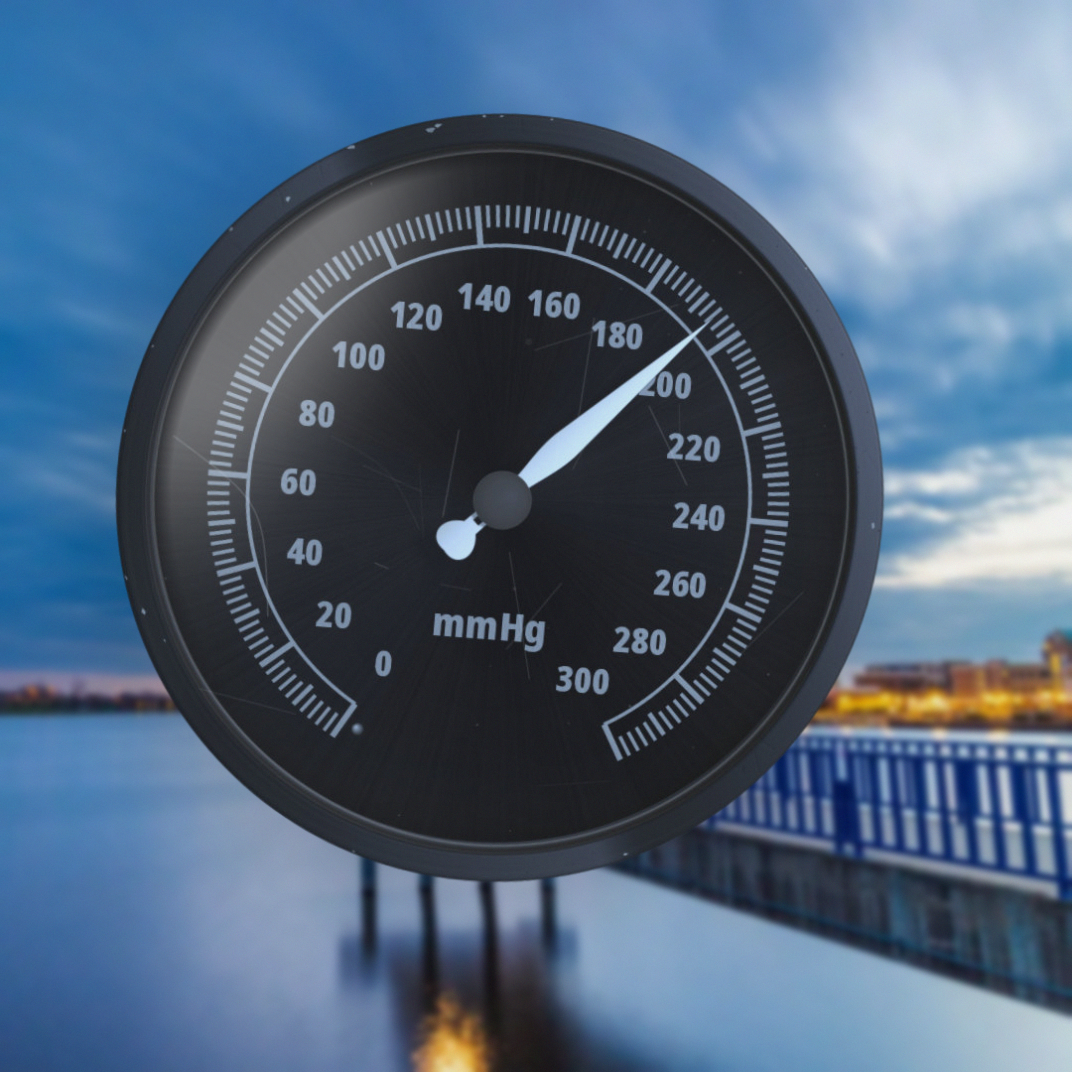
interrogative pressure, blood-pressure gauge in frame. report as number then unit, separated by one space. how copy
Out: 194 mmHg
